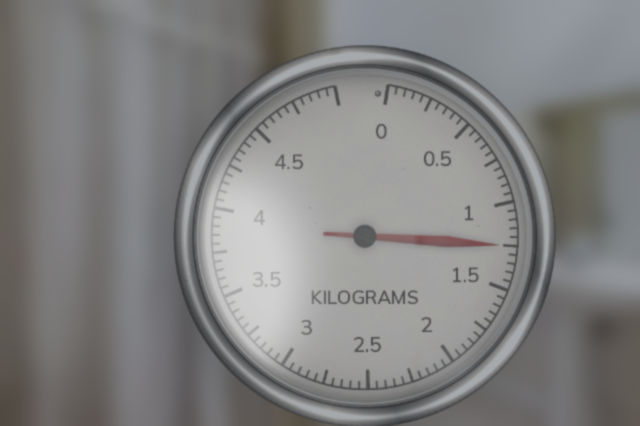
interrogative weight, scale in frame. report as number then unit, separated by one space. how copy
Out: 1.25 kg
